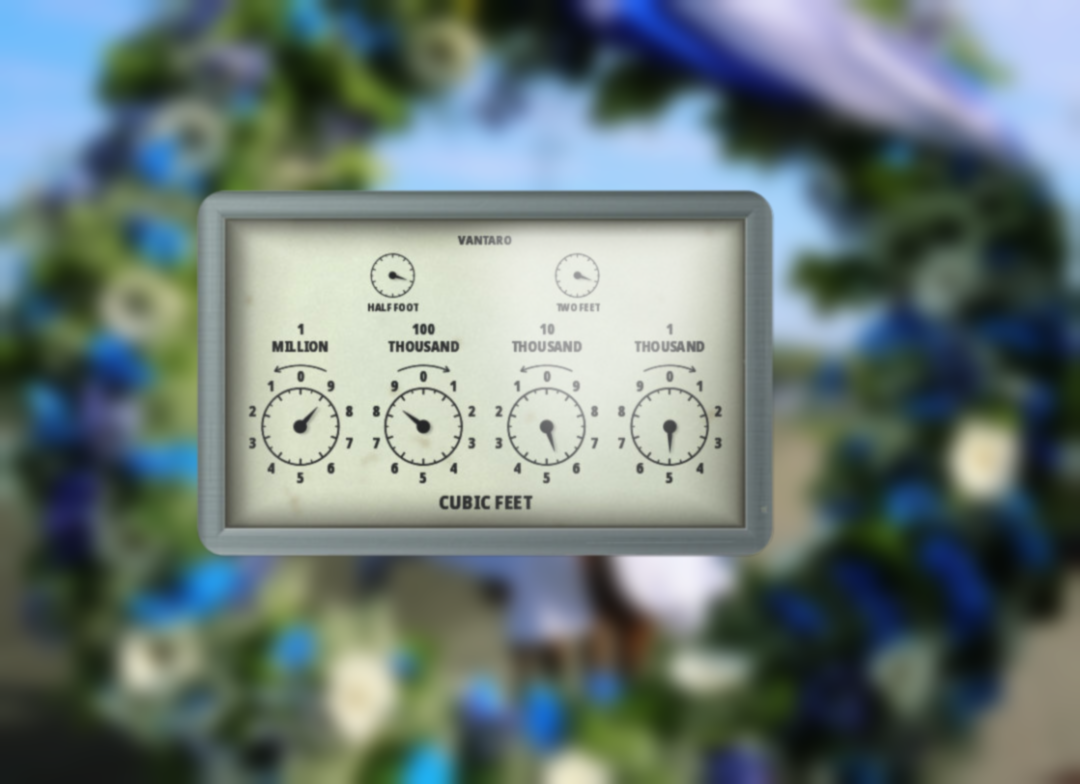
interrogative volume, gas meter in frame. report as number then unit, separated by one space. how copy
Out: 885500 ft³
